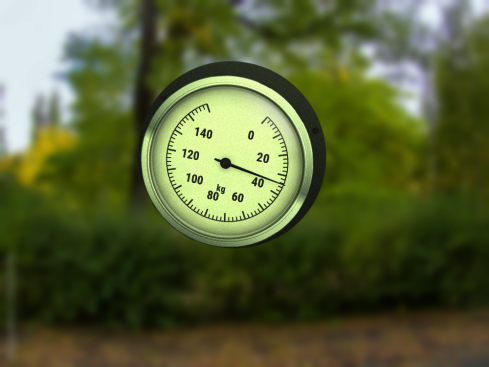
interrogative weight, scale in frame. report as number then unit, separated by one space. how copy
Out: 34 kg
